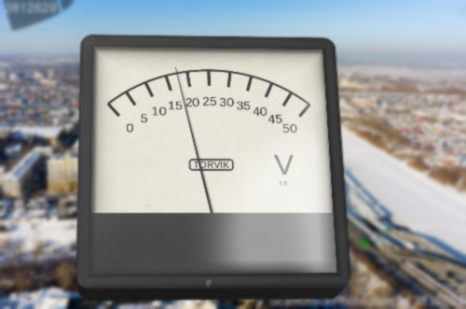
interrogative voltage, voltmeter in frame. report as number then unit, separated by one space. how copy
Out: 17.5 V
